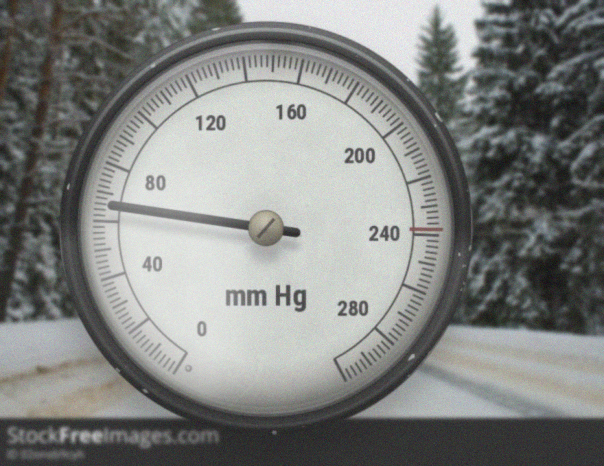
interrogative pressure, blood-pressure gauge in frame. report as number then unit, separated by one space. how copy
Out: 66 mmHg
